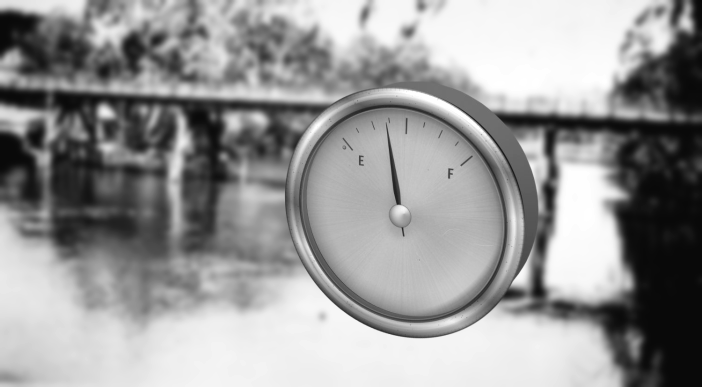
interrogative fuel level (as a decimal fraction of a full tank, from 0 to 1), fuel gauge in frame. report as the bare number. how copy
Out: 0.375
